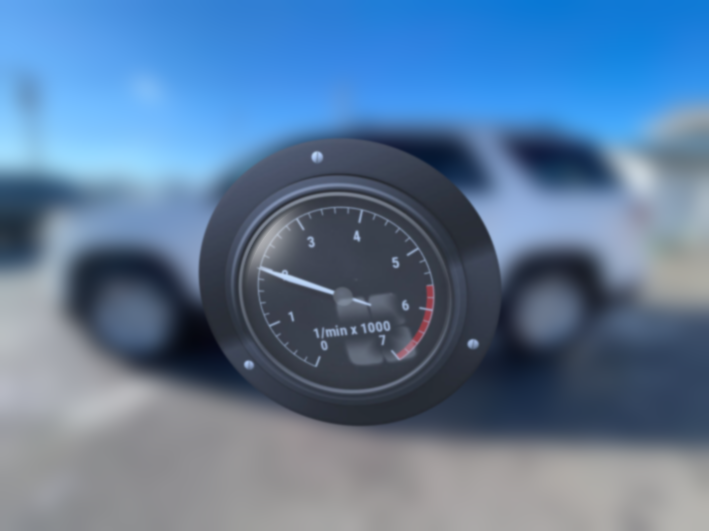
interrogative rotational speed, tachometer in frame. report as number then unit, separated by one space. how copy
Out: 2000 rpm
